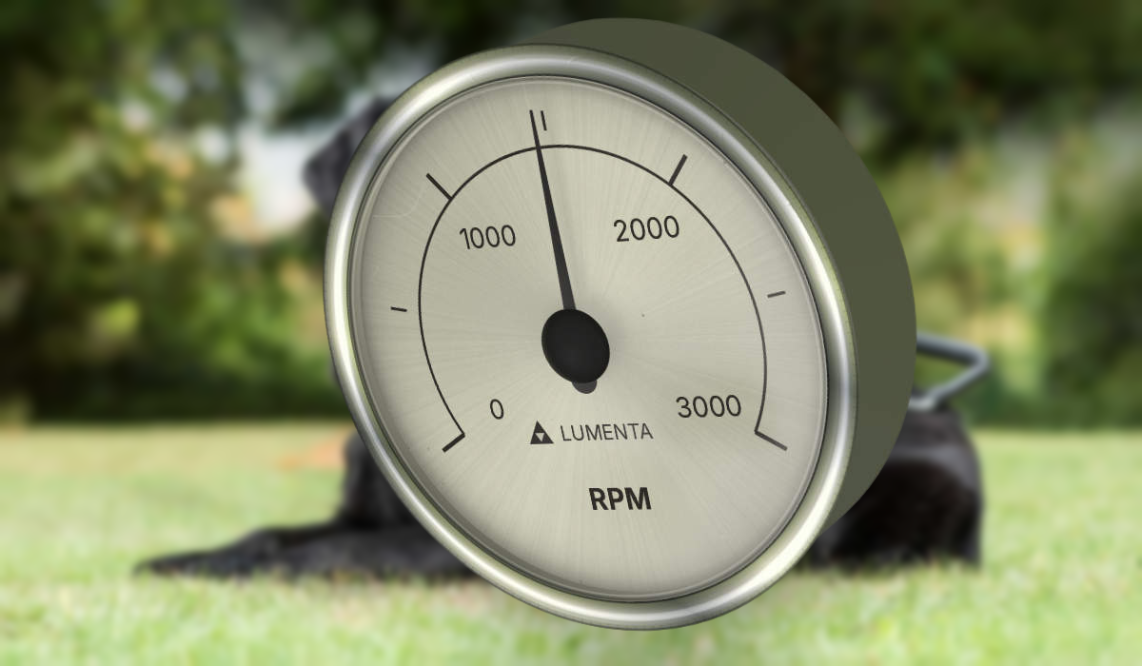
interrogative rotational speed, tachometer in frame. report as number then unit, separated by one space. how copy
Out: 1500 rpm
